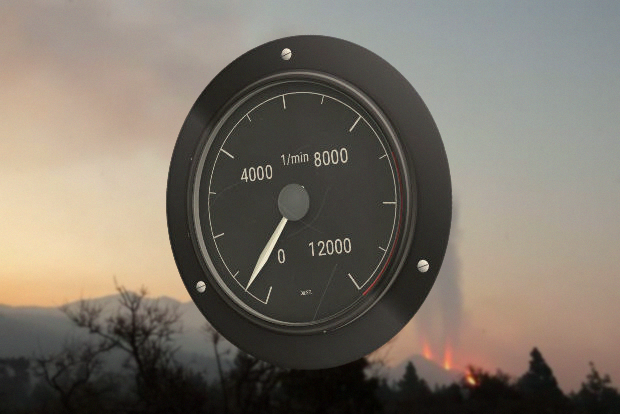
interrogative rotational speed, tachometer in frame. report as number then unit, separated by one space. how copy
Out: 500 rpm
